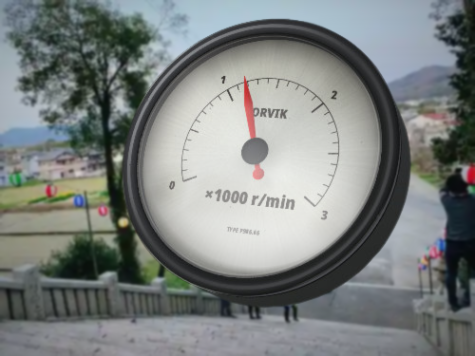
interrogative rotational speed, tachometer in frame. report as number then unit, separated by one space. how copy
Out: 1200 rpm
